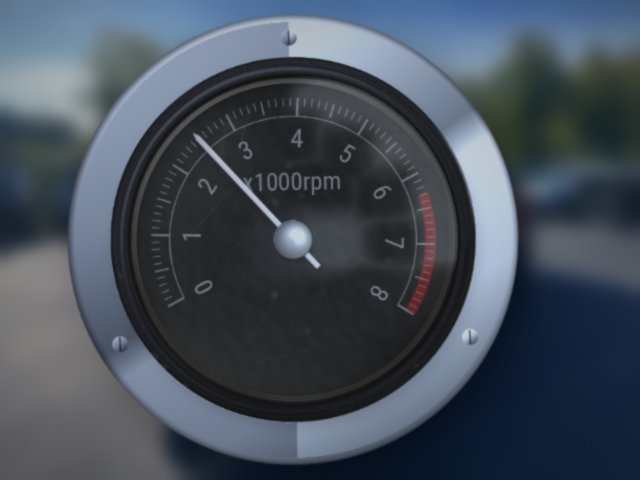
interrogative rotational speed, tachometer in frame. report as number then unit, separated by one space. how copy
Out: 2500 rpm
